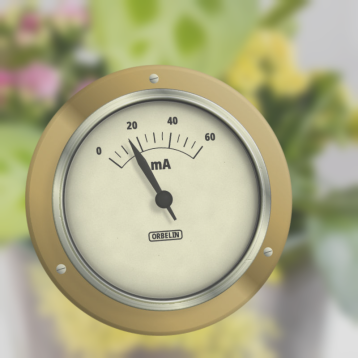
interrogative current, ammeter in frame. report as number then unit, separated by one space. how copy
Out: 15 mA
